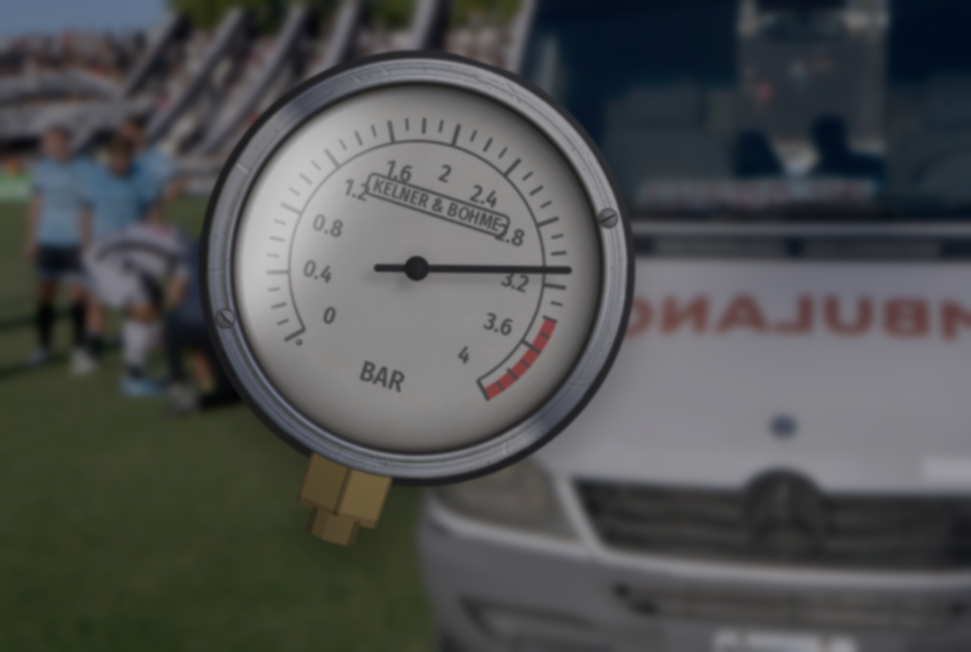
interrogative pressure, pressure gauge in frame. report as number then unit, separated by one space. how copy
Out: 3.1 bar
